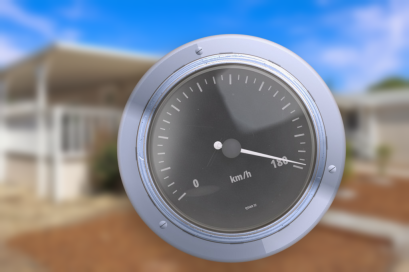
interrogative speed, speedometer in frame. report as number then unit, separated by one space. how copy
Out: 177.5 km/h
